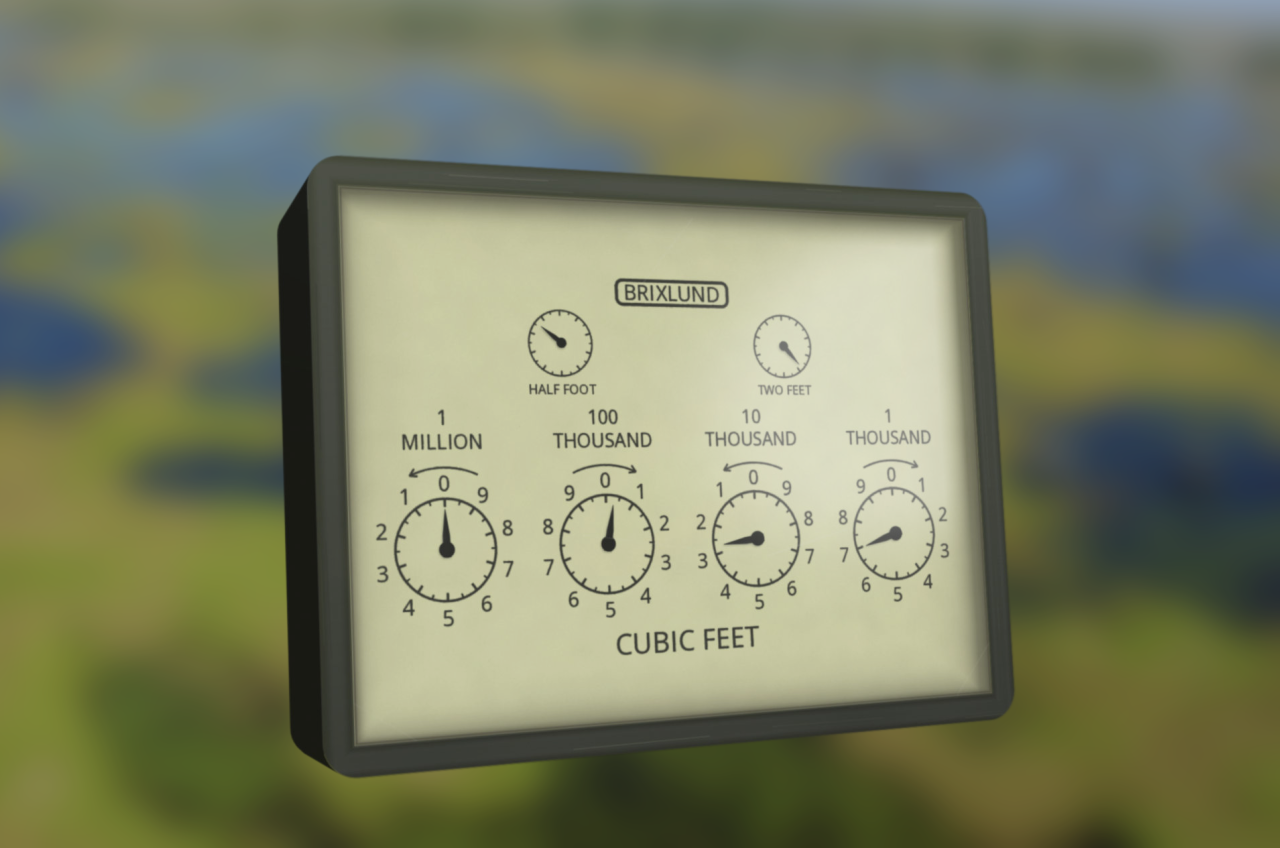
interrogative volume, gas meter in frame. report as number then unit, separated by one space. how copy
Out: 2700 ft³
